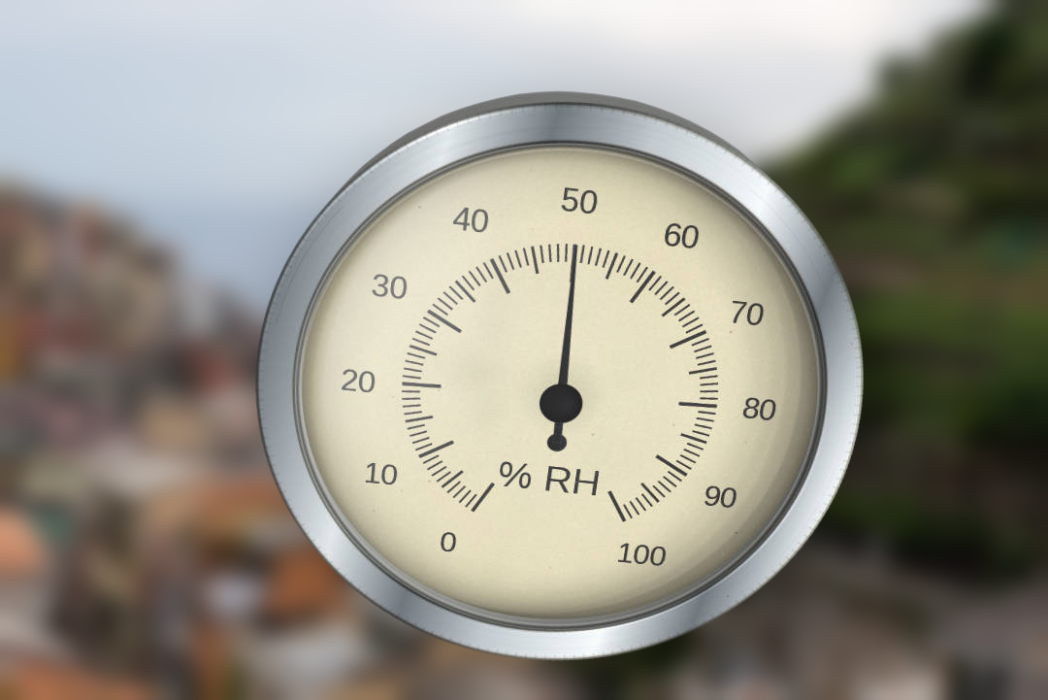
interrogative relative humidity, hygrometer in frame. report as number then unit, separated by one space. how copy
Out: 50 %
